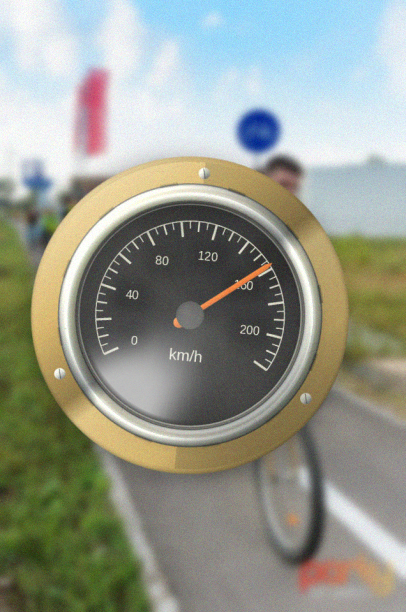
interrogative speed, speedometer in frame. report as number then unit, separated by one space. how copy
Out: 157.5 km/h
